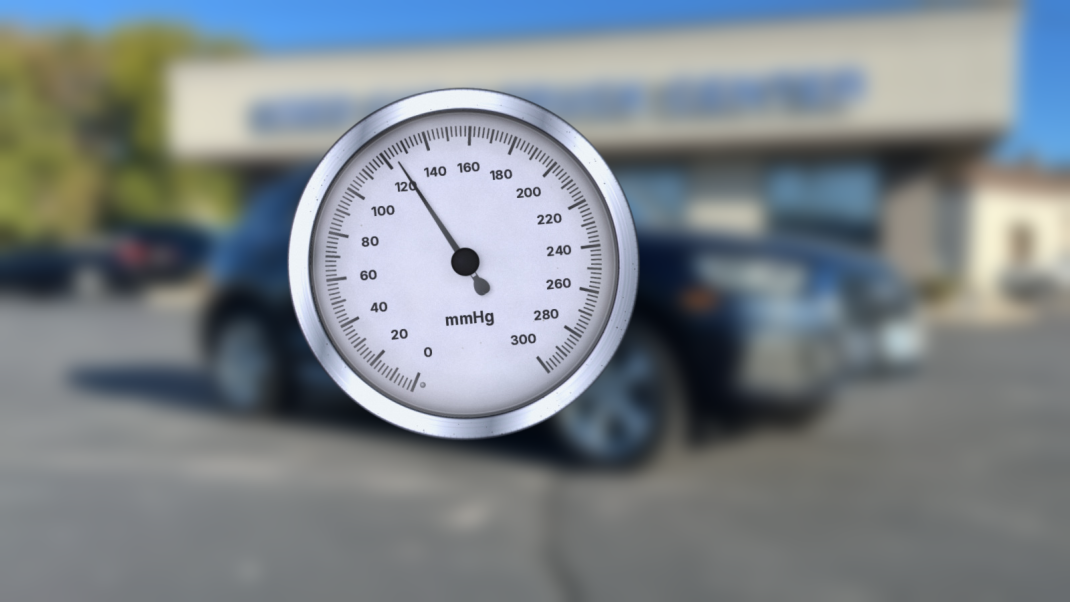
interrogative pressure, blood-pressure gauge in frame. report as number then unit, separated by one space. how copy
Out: 124 mmHg
